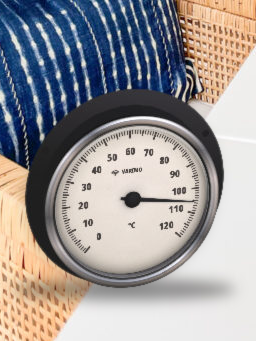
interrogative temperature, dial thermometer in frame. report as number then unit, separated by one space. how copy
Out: 105 °C
